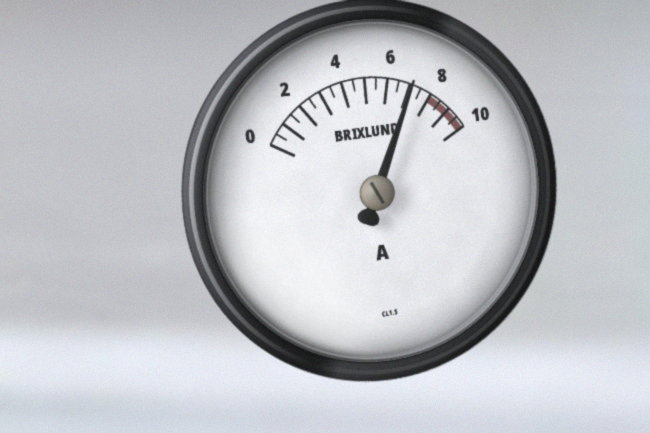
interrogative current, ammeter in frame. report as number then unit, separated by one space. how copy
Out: 7 A
